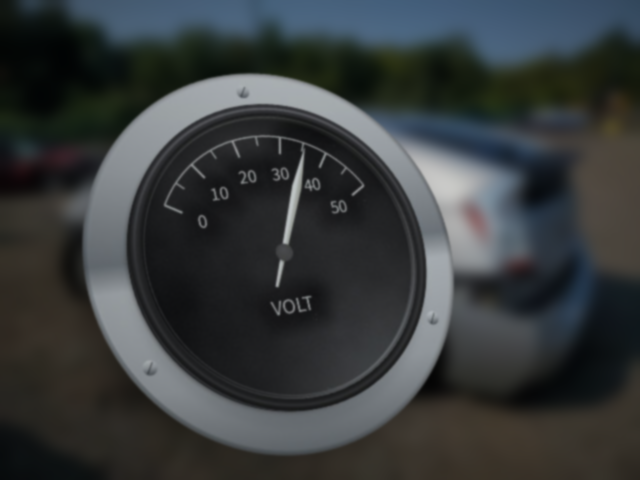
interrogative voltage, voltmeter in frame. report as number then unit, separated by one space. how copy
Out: 35 V
